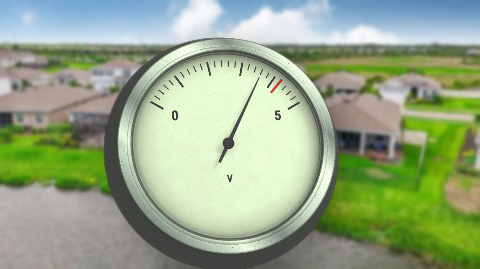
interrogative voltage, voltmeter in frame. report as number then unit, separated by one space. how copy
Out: 3.6 V
